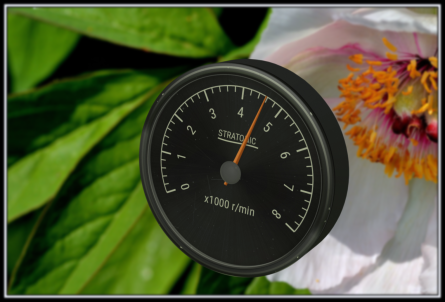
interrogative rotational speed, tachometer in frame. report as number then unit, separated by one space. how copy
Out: 4600 rpm
